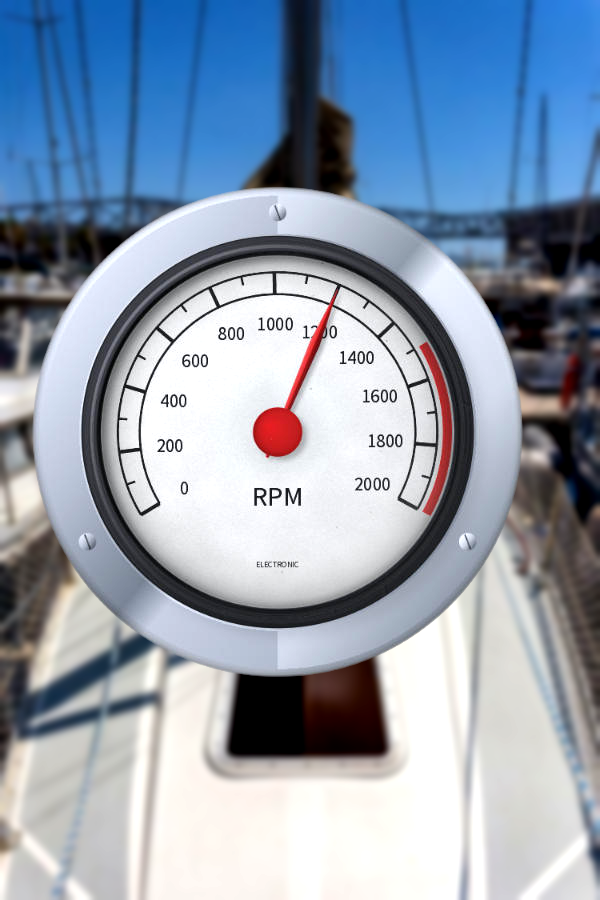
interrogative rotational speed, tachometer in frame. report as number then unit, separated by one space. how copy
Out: 1200 rpm
